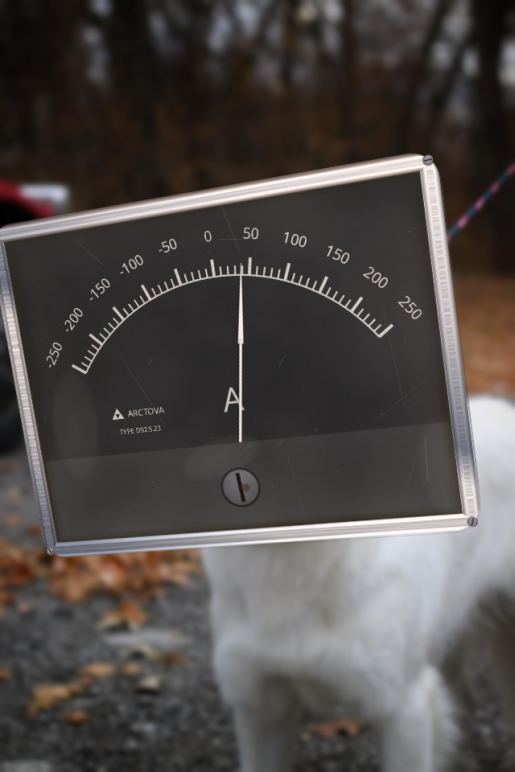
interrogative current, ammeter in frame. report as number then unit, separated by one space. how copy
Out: 40 A
